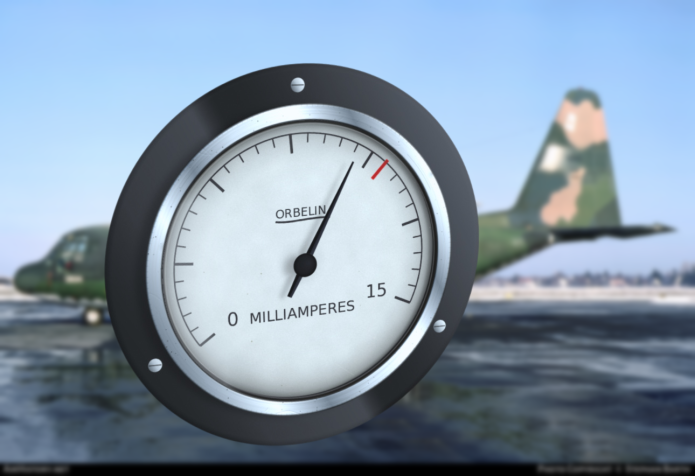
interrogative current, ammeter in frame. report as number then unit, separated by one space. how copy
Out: 9.5 mA
